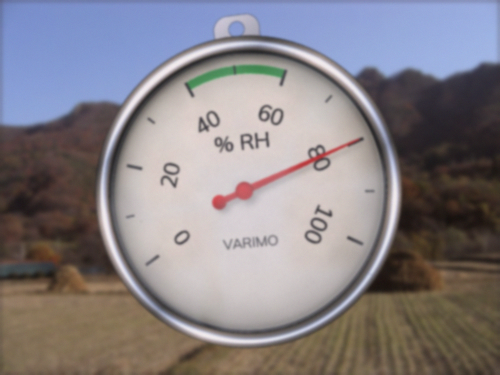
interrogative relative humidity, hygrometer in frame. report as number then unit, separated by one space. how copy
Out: 80 %
